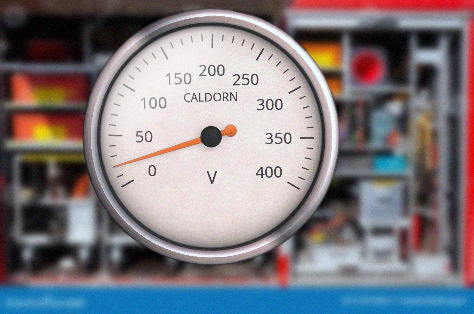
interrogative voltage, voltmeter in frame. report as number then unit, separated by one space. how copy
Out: 20 V
